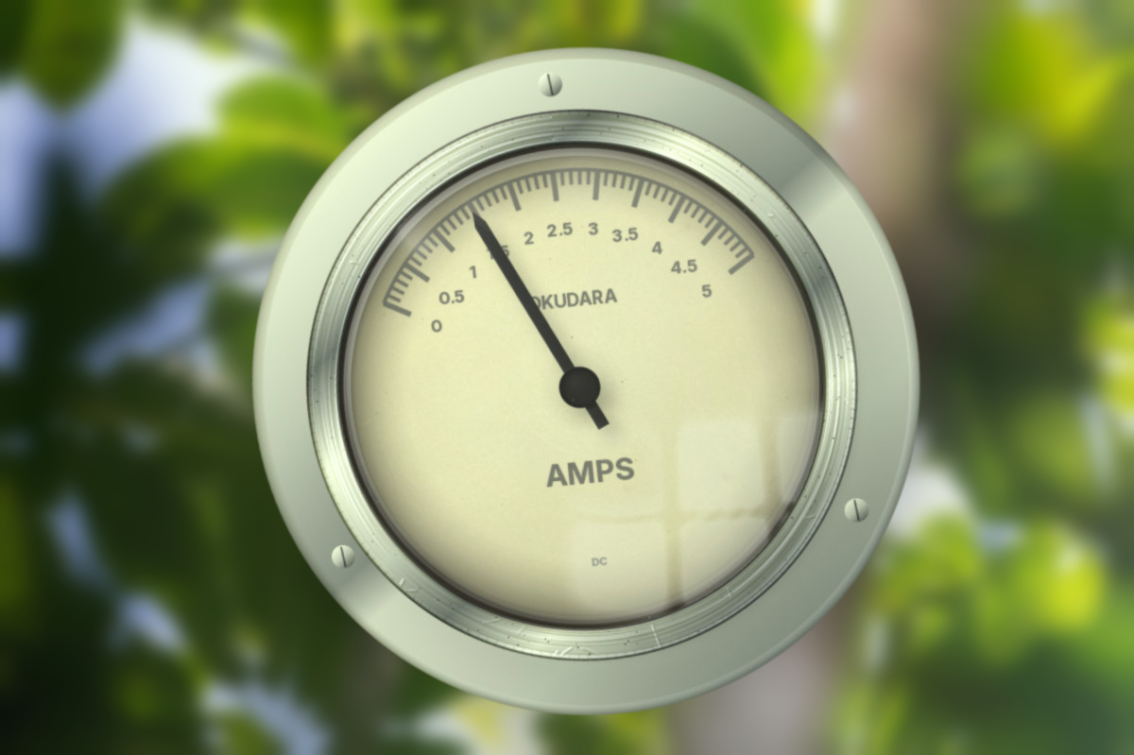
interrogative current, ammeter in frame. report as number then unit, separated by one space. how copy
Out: 1.5 A
